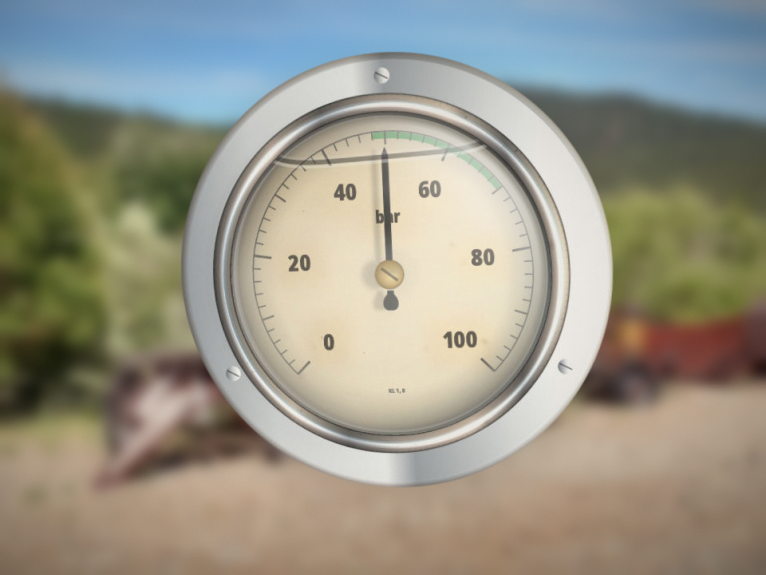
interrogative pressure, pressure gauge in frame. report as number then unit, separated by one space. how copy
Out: 50 bar
